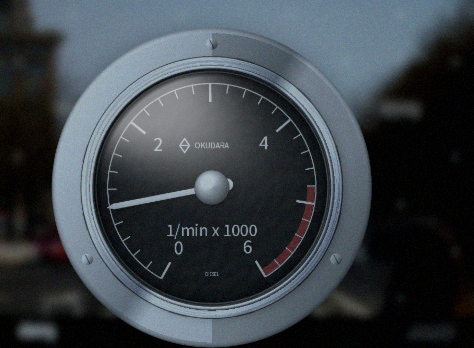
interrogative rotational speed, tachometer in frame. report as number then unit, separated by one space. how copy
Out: 1000 rpm
